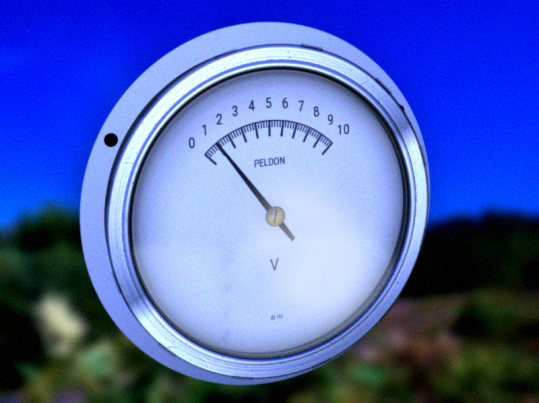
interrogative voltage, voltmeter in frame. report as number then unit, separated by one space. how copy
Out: 1 V
